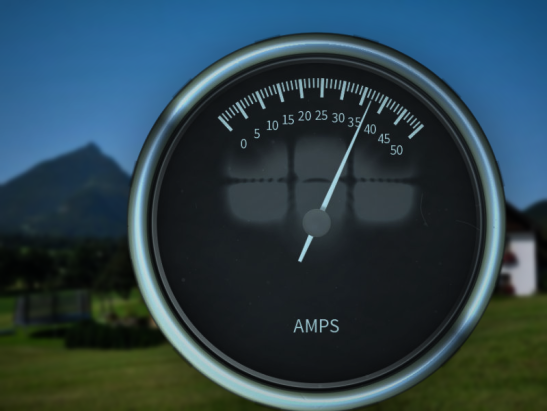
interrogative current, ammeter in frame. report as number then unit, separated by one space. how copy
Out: 37 A
